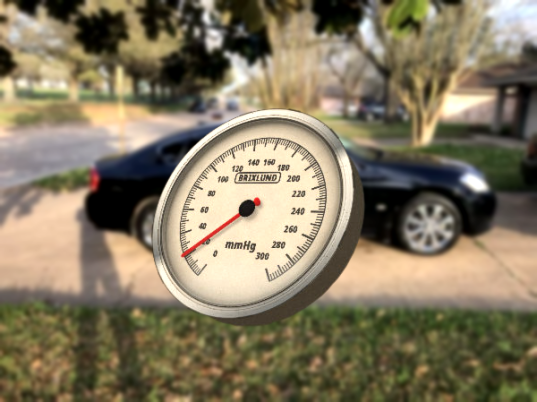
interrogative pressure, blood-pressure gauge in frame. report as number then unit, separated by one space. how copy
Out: 20 mmHg
